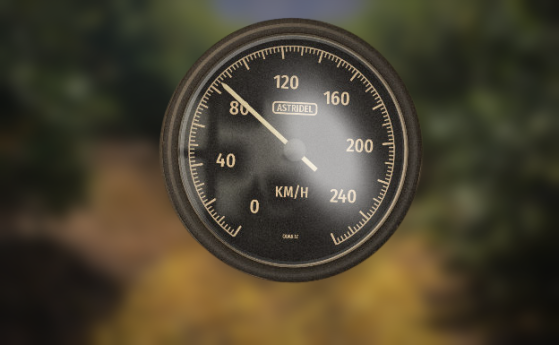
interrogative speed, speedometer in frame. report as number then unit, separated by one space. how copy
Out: 84 km/h
